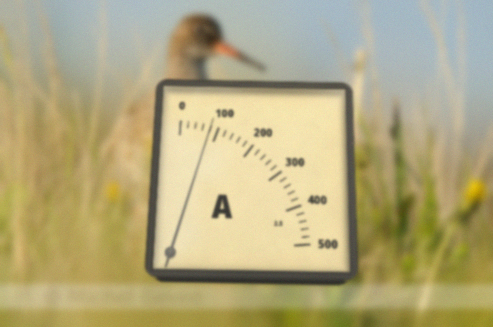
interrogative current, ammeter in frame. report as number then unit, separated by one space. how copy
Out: 80 A
